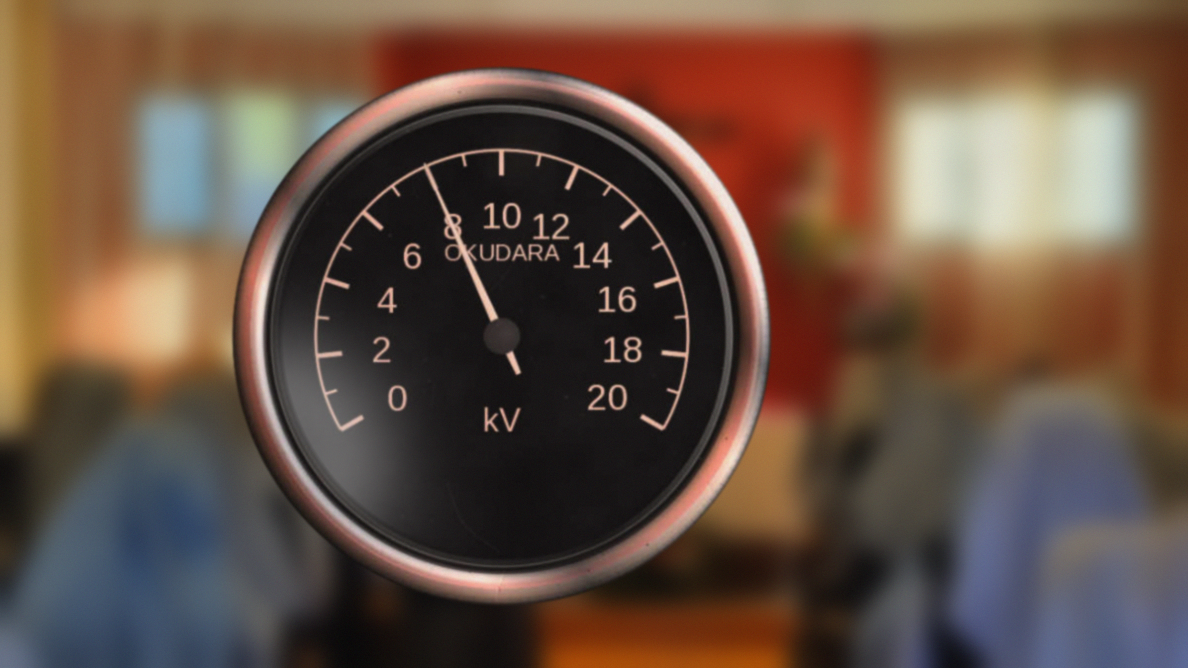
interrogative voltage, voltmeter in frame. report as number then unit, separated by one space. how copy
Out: 8 kV
